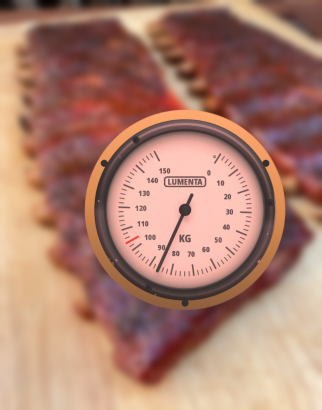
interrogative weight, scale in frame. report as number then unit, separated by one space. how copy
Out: 86 kg
